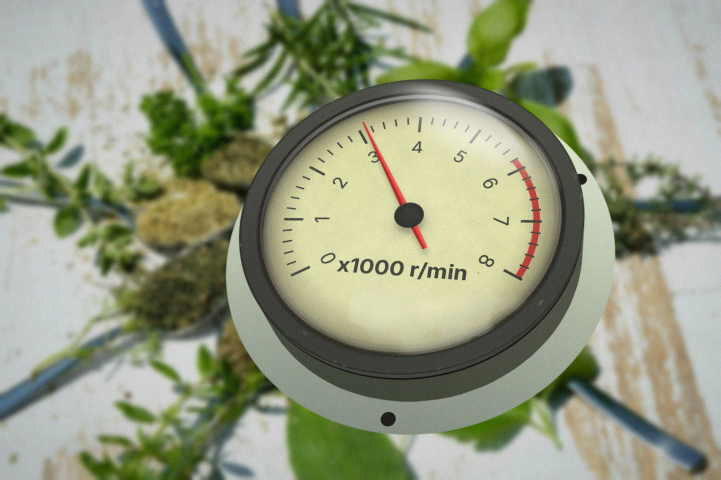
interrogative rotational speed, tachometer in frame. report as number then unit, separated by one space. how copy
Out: 3100 rpm
